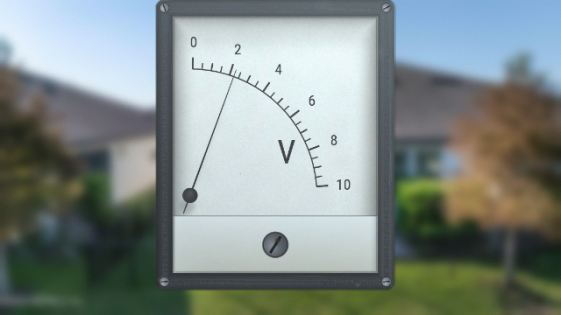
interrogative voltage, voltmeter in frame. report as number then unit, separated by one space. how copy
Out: 2.25 V
